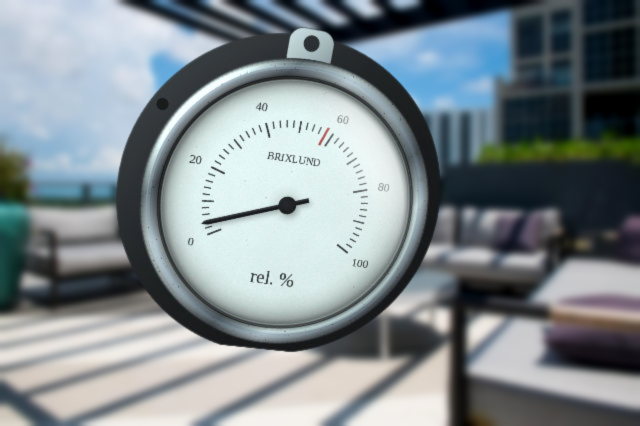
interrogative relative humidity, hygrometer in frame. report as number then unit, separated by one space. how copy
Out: 4 %
